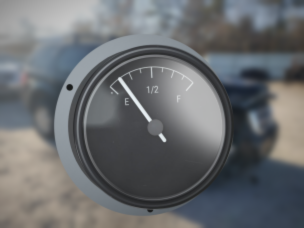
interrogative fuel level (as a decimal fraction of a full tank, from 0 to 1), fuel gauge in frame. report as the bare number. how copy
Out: 0.125
